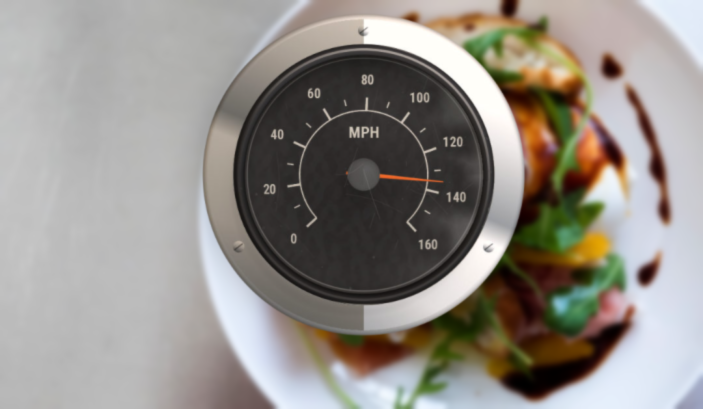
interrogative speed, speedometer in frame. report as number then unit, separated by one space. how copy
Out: 135 mph
